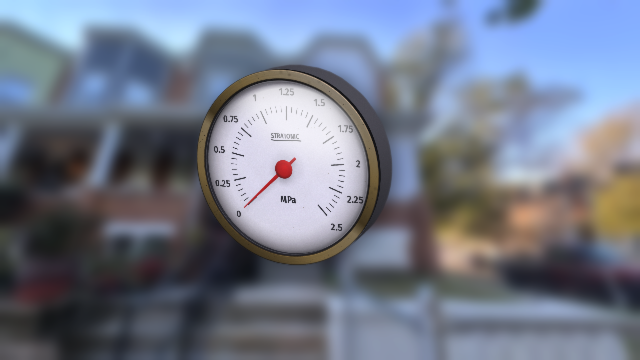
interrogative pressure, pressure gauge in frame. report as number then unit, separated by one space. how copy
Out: 0 MPa
